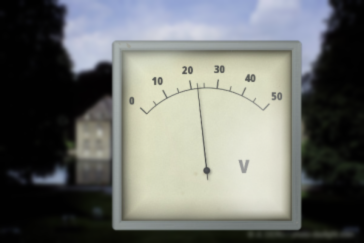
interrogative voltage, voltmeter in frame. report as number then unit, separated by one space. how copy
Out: 22.5 V
